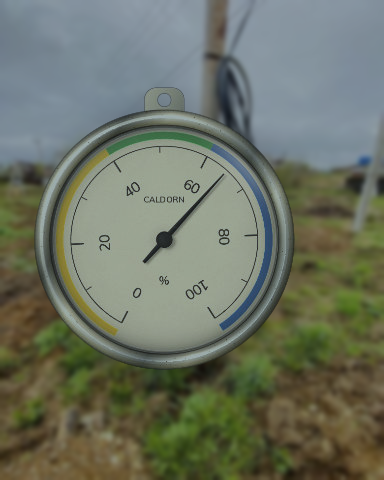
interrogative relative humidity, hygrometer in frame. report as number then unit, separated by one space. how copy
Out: 65 %
